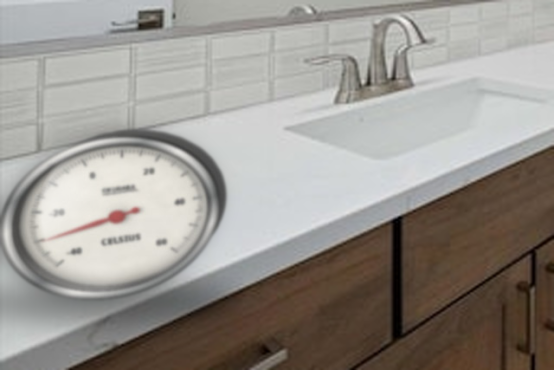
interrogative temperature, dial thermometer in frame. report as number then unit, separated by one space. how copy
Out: -30 °C
